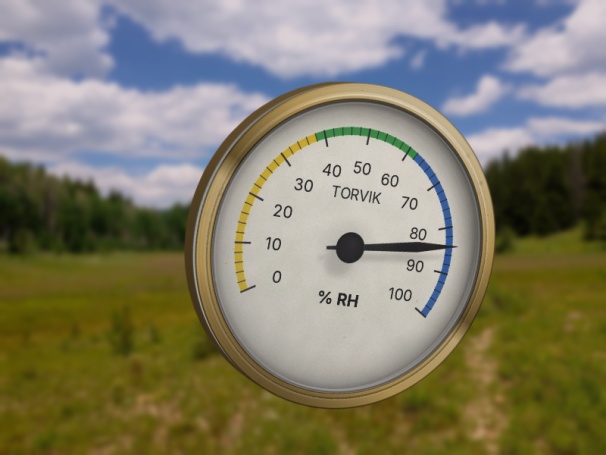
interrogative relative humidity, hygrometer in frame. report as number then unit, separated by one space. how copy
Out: 84 %
